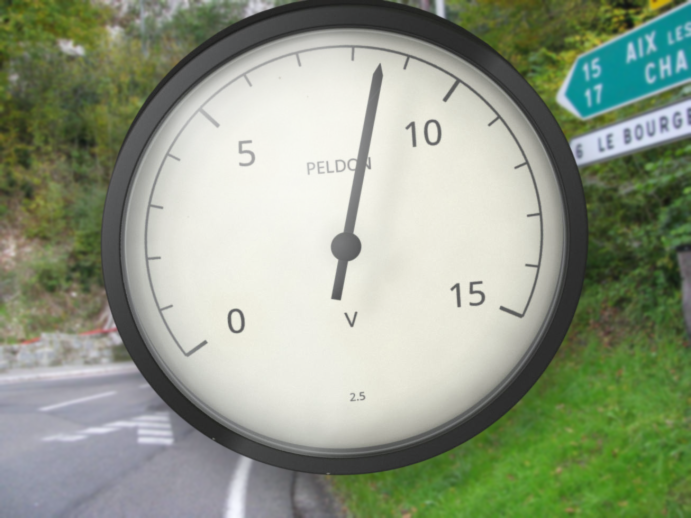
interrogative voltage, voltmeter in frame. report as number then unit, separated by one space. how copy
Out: 8.5 V
